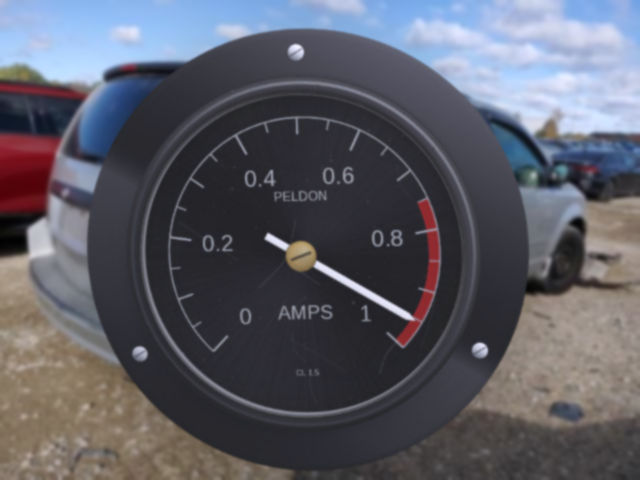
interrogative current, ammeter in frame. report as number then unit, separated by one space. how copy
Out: 0.95 A
